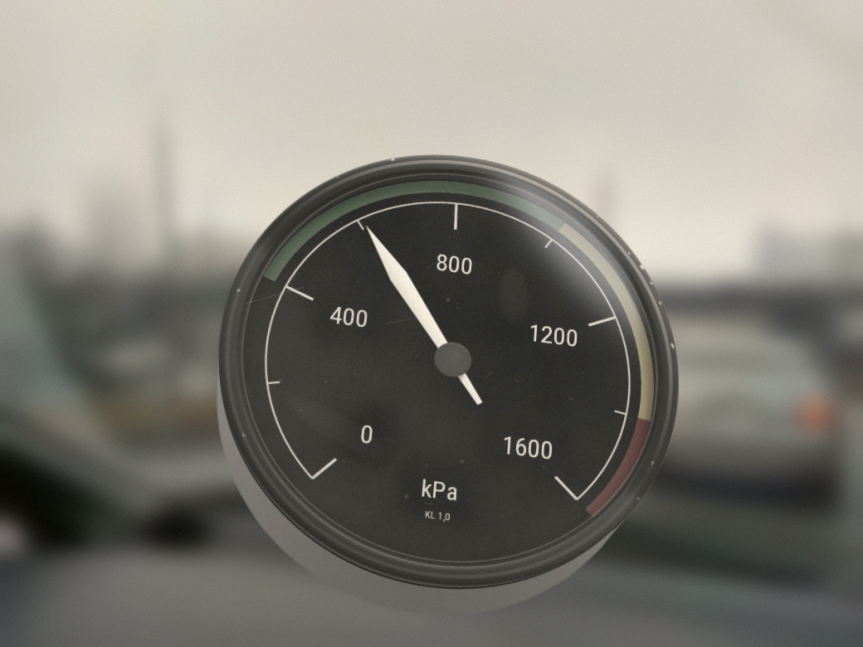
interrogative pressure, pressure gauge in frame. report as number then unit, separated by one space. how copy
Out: 600 kPa
